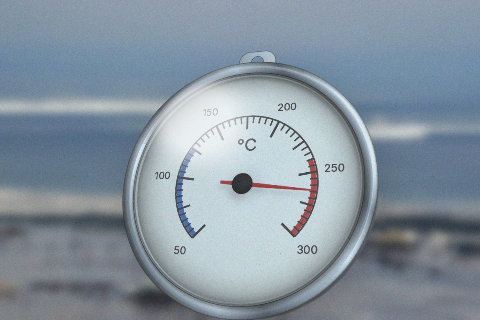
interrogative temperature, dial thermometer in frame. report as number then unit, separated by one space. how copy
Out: 265 °C
